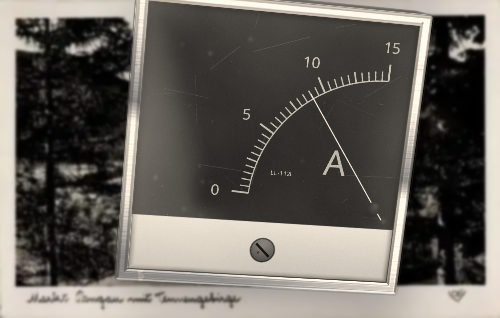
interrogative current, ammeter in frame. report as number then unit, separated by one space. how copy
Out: 9 A
